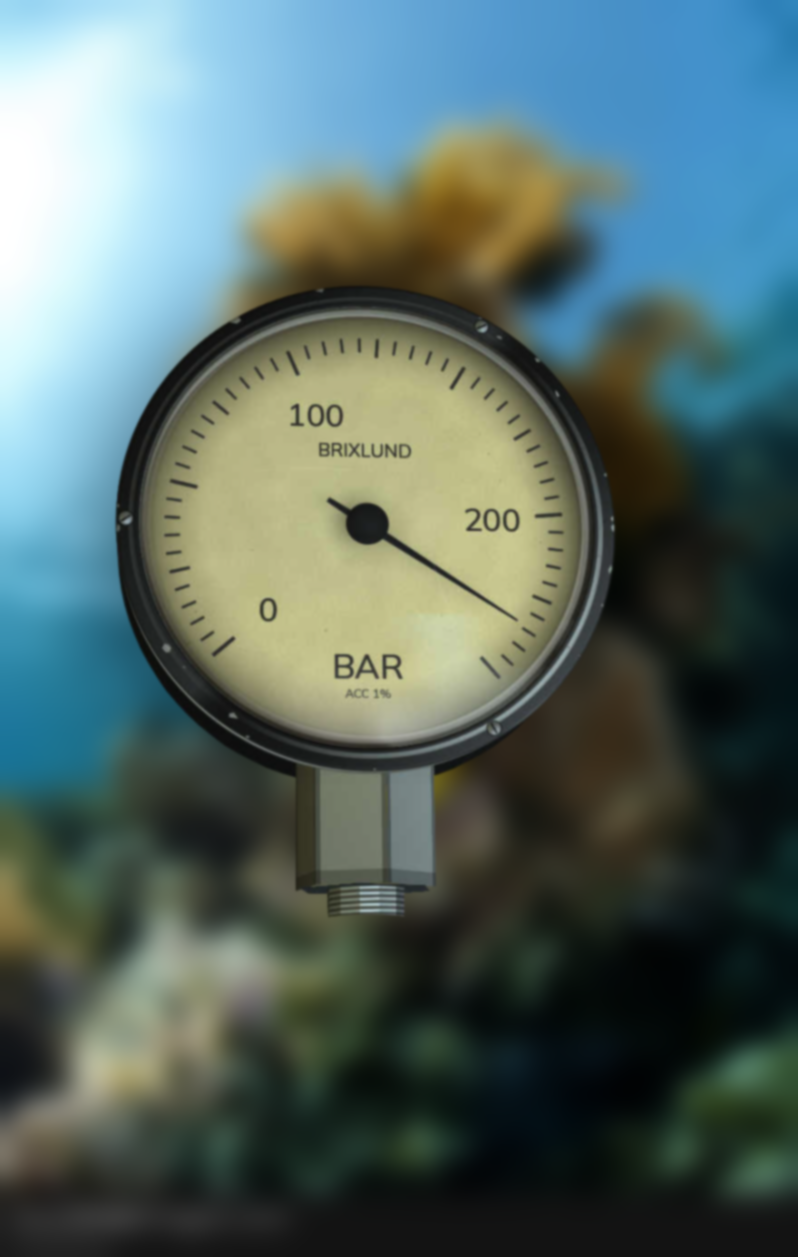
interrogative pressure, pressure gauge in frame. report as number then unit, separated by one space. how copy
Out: 235 bar
